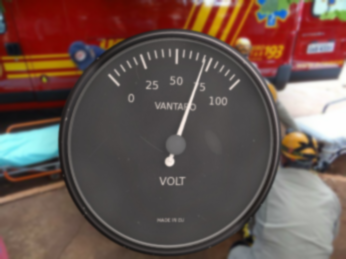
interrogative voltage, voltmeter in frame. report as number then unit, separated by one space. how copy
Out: 70 V
